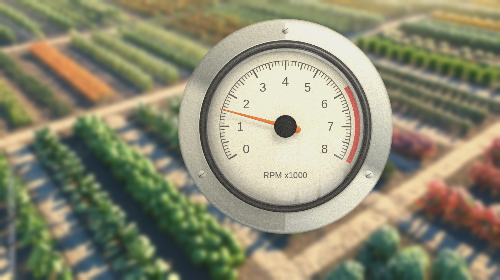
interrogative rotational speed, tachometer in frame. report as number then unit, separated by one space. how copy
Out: 1500 rpm
